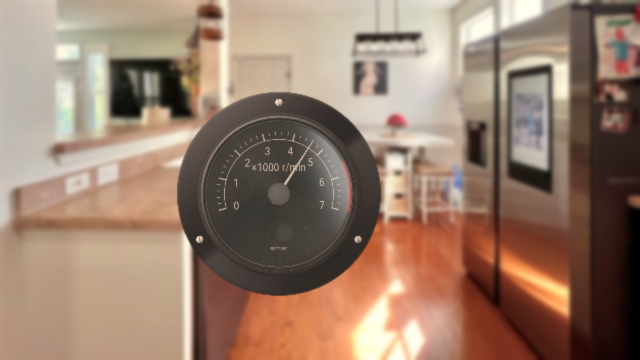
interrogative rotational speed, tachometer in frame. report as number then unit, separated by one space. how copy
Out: 4600 rpm
